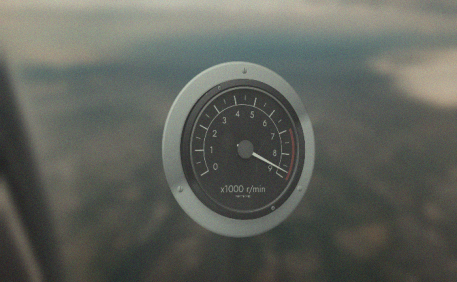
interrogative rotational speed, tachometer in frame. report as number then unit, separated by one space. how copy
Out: 8750 rpm
